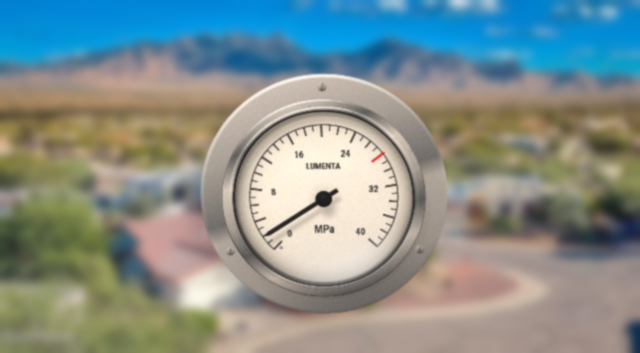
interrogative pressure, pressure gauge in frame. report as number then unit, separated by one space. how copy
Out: 2 MPa
